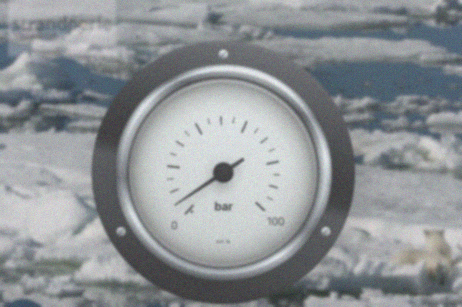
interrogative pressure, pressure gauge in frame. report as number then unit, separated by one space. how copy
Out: 5 bar
